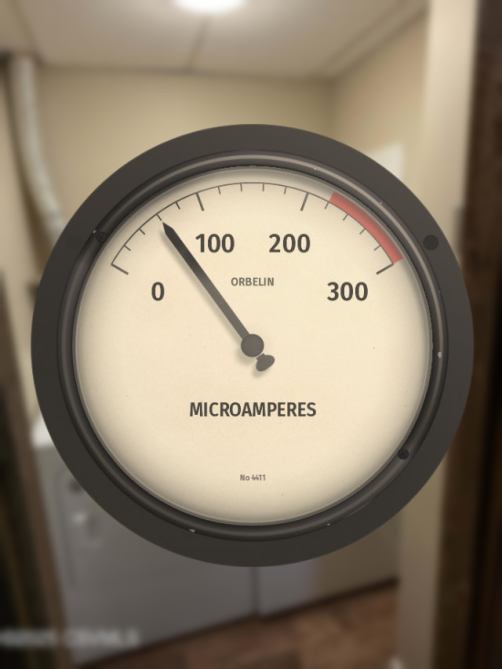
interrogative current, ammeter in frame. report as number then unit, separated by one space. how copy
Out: 60 µA
